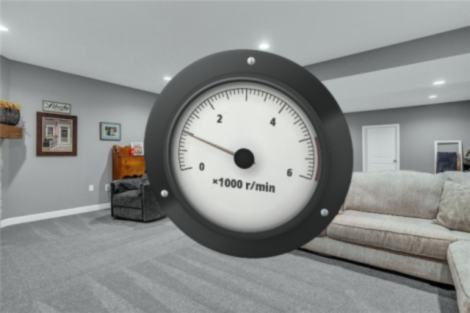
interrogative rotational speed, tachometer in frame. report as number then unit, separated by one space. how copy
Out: 1000 rpm
